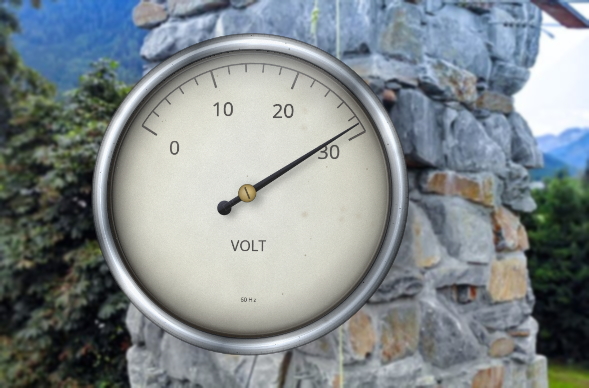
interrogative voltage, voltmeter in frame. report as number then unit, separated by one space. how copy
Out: 29 V
